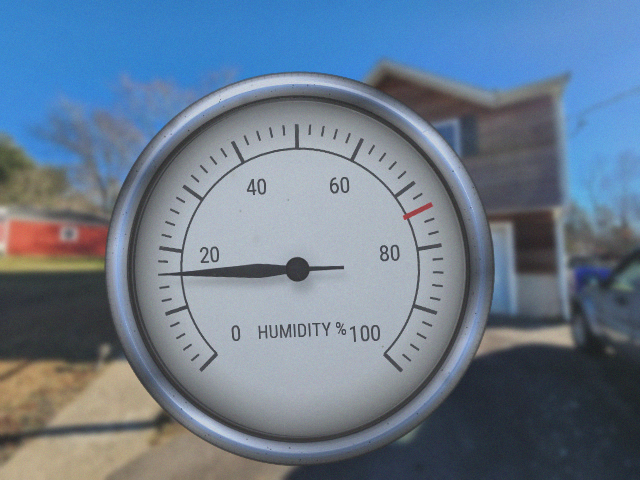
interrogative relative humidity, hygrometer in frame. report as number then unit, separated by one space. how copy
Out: 16 %
